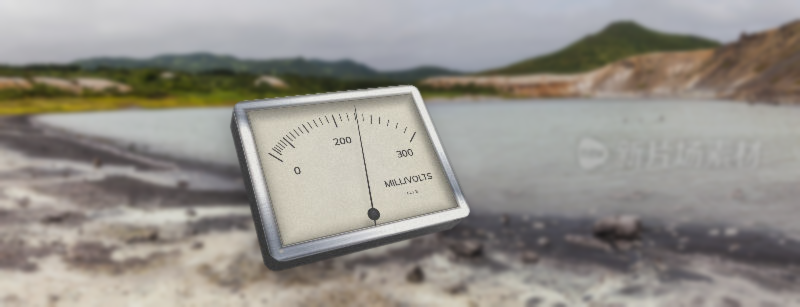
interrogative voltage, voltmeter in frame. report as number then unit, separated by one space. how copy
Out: 230 mV
